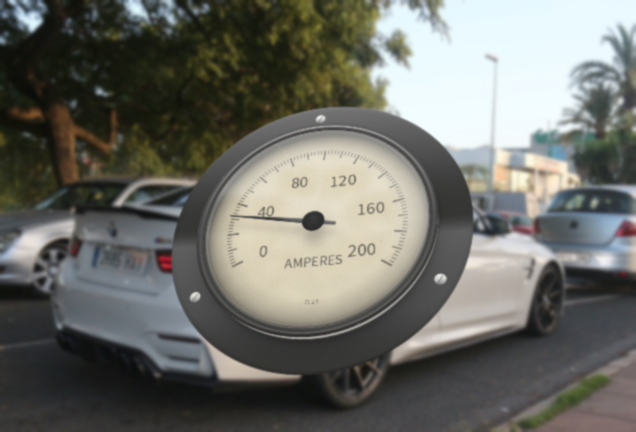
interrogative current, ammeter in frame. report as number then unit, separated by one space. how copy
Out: 30 A
